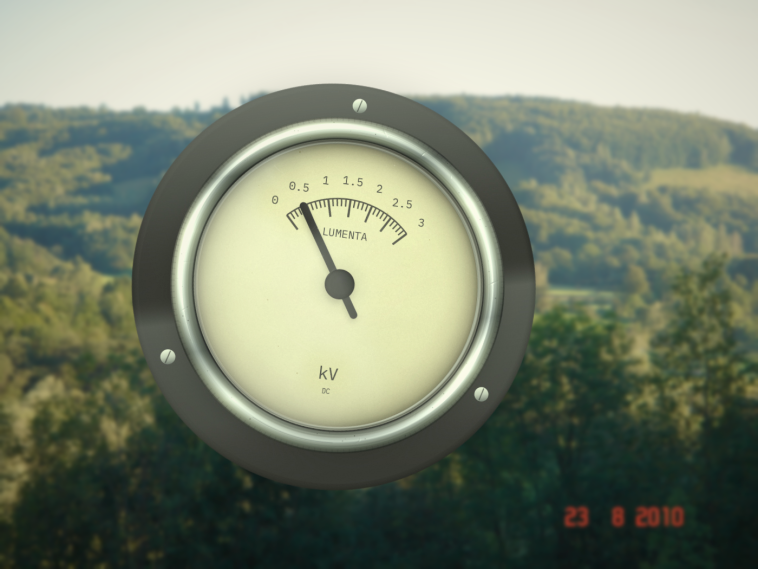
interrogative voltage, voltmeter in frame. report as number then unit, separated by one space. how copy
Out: 0.4 kV
